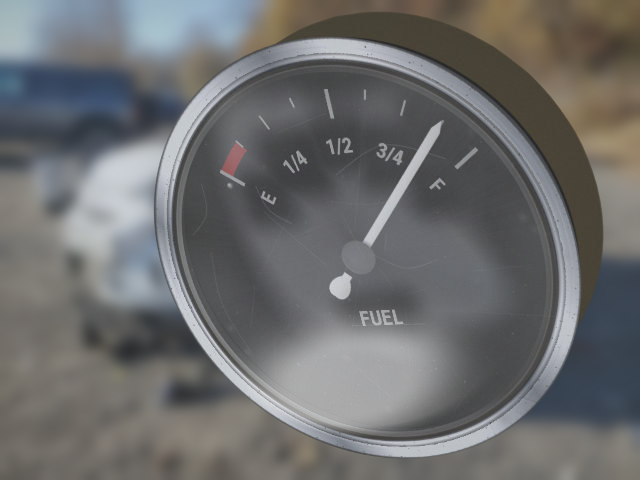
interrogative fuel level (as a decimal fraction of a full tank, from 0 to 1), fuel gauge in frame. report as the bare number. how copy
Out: 0.875
